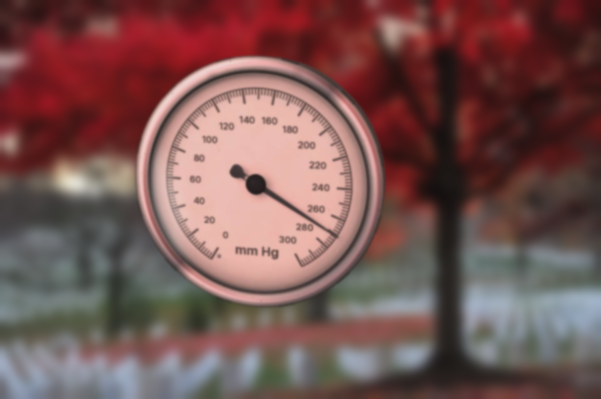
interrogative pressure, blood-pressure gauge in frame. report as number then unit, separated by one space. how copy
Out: 270 mmHg
